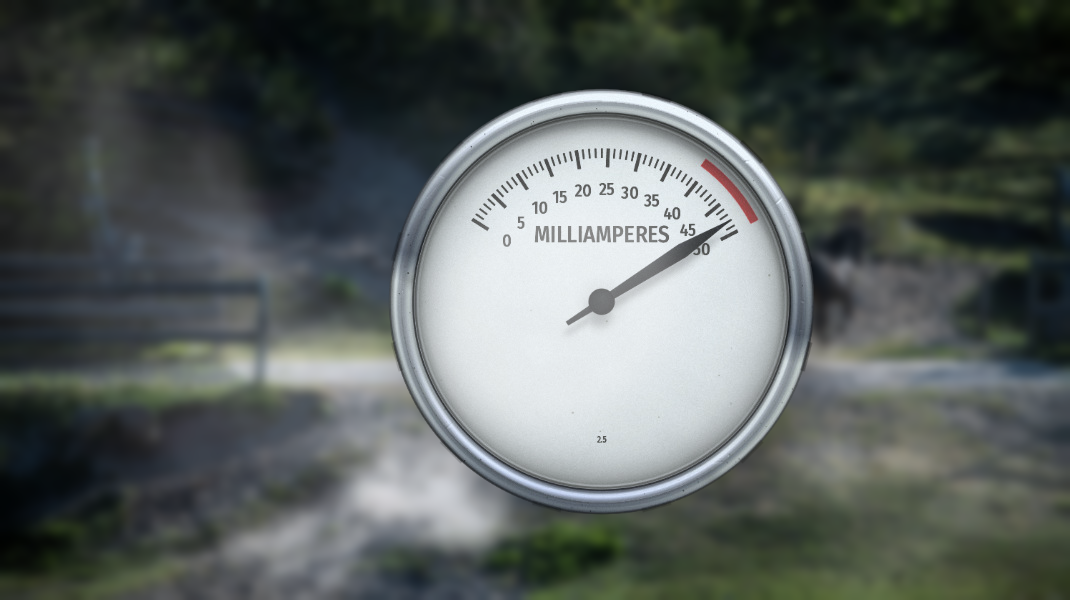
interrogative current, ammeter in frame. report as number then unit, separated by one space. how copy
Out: 48 mA
